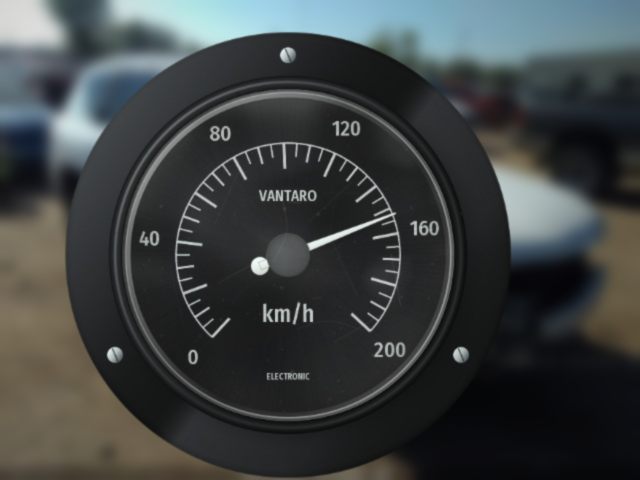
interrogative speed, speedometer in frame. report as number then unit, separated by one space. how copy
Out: 152.5 km/h
